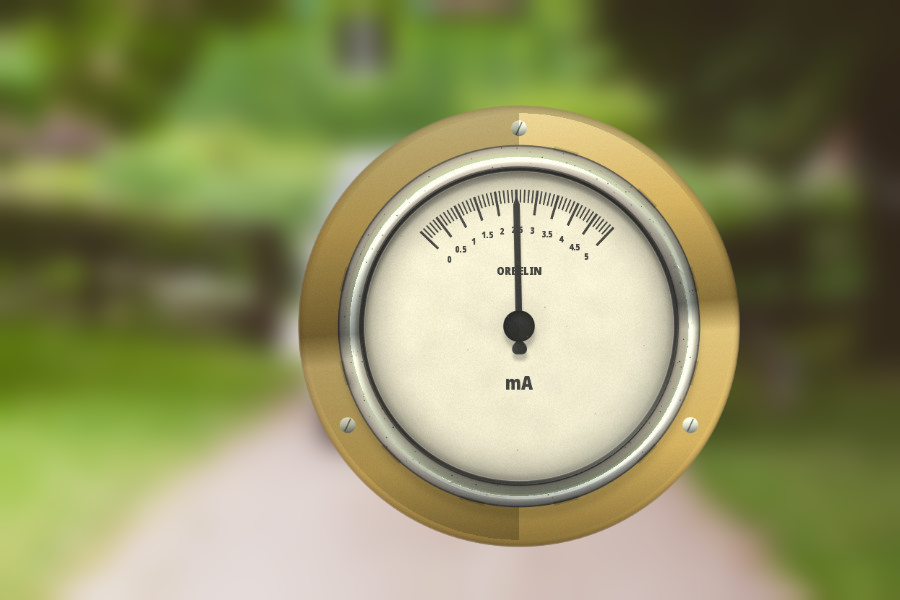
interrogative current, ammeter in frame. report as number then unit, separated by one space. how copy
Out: 2.5 mA
